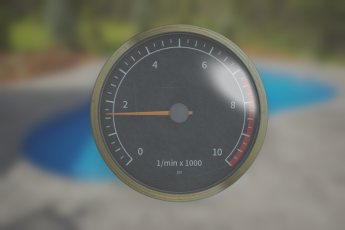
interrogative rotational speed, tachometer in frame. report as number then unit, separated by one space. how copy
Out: 1625 rpm
